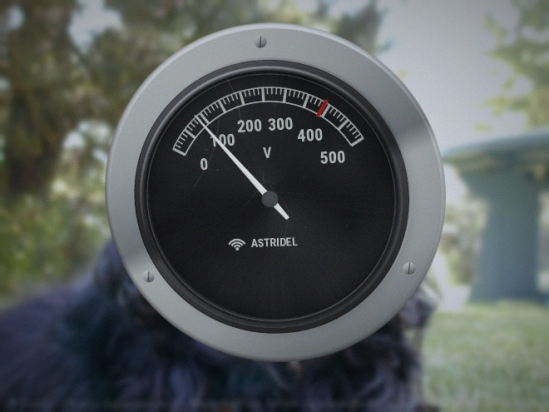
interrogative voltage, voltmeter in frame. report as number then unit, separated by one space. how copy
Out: 90 V
